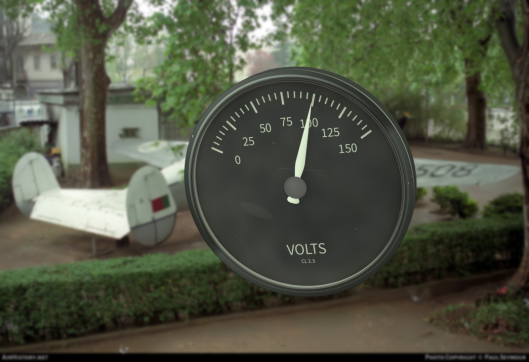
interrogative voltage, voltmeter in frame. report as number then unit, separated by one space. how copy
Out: 100 V
